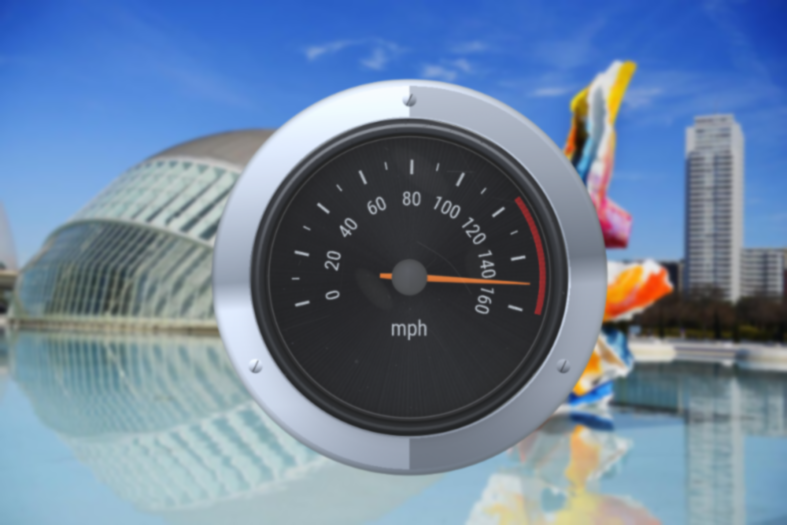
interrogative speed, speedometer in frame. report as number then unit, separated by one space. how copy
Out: 150 mph
